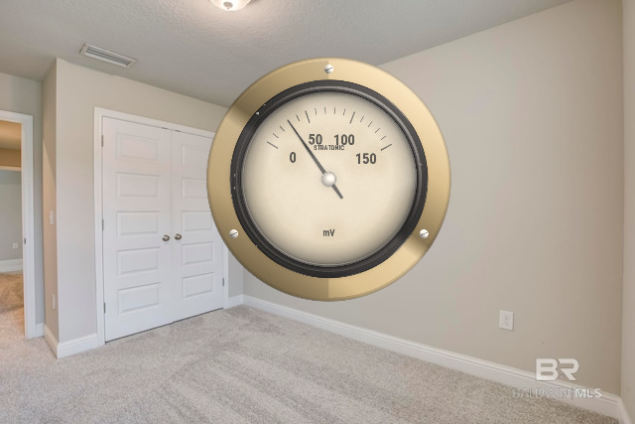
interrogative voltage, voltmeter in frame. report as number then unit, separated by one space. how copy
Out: 30 mV
